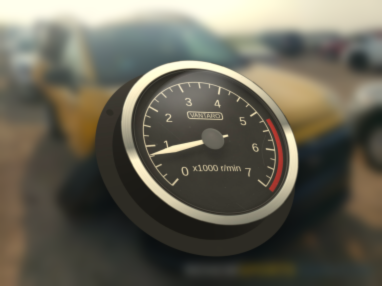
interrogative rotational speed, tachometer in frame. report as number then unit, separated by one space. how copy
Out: 750 rpm
